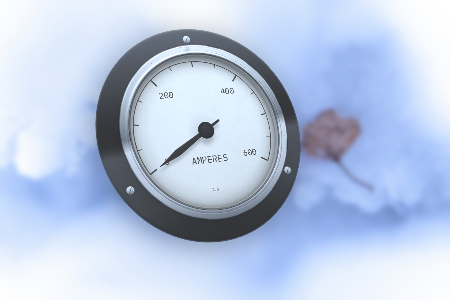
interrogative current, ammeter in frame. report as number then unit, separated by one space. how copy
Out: 0 A
